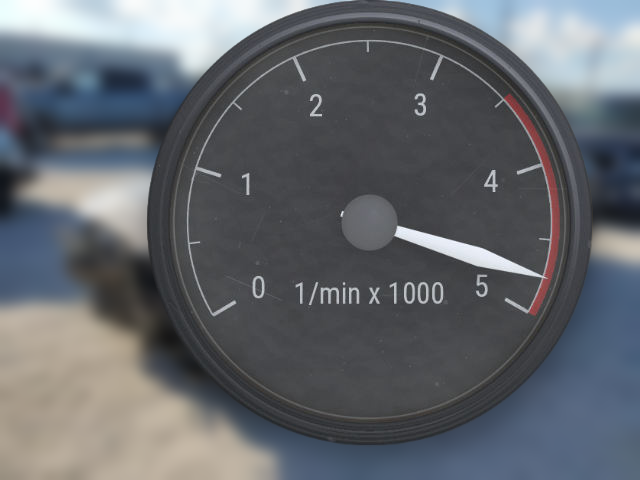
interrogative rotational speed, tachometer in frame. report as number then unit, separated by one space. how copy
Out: 4750 rpm
